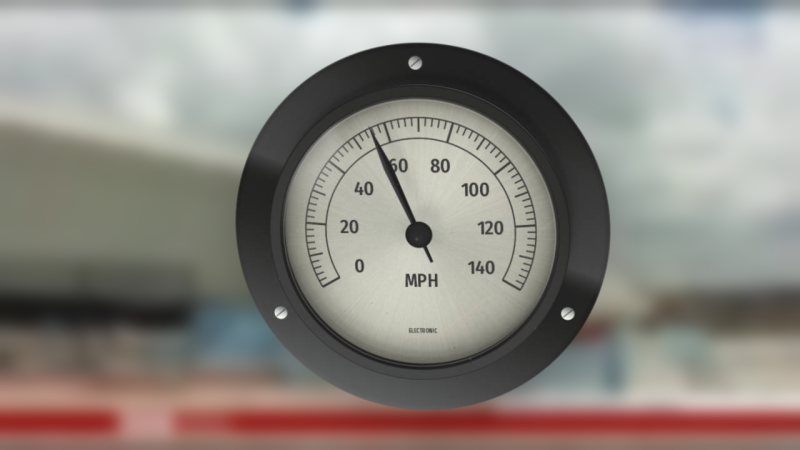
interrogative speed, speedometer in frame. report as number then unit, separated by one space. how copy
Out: 56 mph
